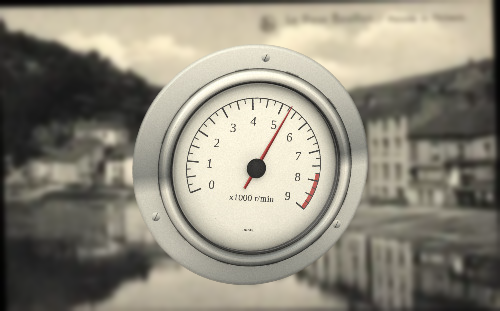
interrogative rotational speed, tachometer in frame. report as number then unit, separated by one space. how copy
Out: 5250 rpm
